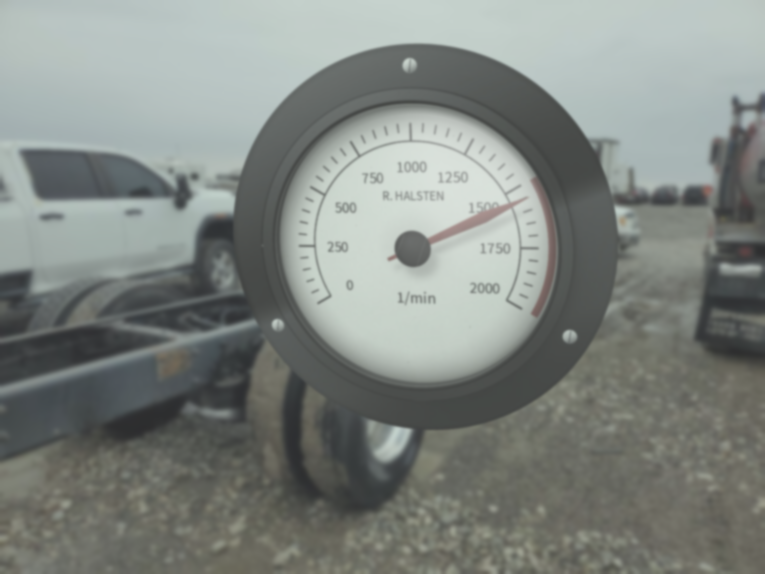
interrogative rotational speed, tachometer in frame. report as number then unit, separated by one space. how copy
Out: 1550 rpm
